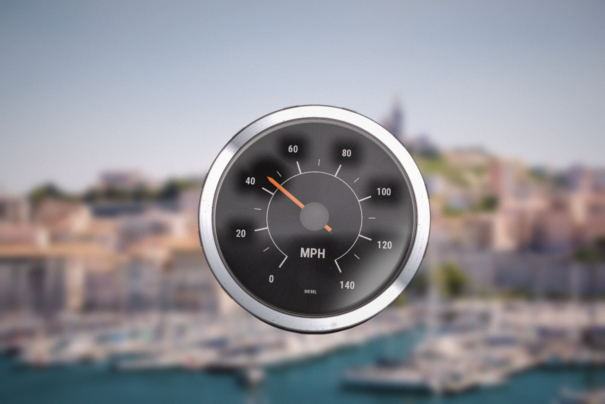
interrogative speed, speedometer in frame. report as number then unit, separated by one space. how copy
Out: 45 mph
